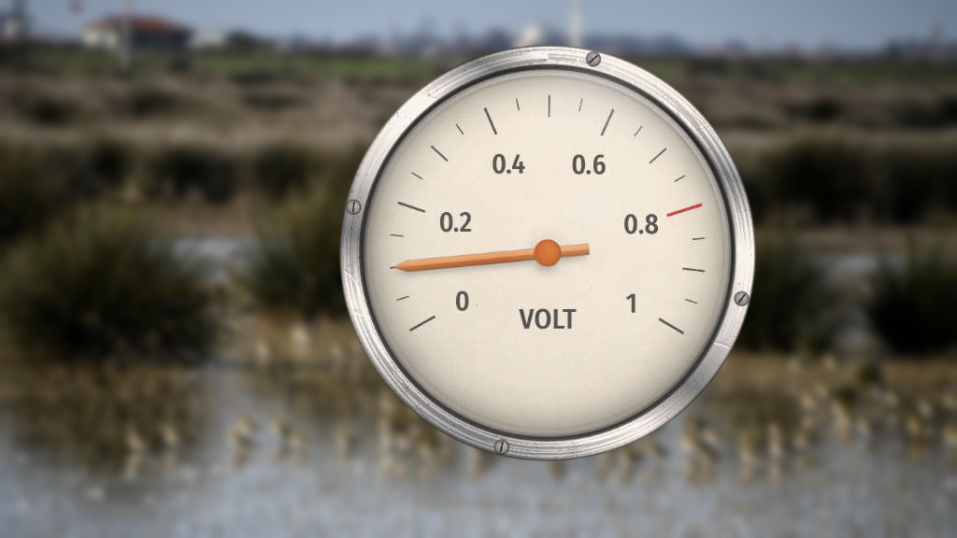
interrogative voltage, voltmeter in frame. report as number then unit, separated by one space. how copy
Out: 0.1 V
